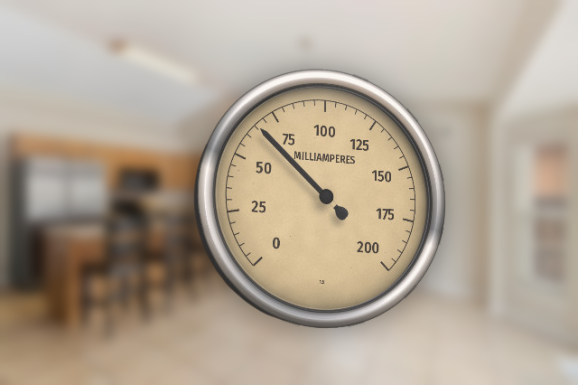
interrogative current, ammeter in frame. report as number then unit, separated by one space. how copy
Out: 65 mA
